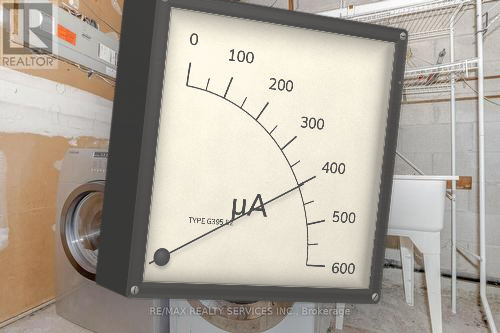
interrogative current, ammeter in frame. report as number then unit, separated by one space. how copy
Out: 400 µA
